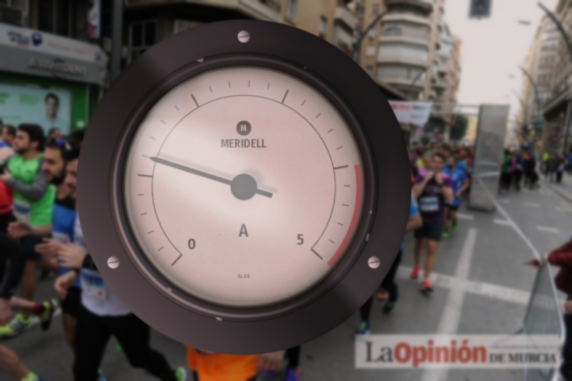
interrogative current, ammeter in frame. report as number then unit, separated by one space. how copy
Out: 1.2 A
